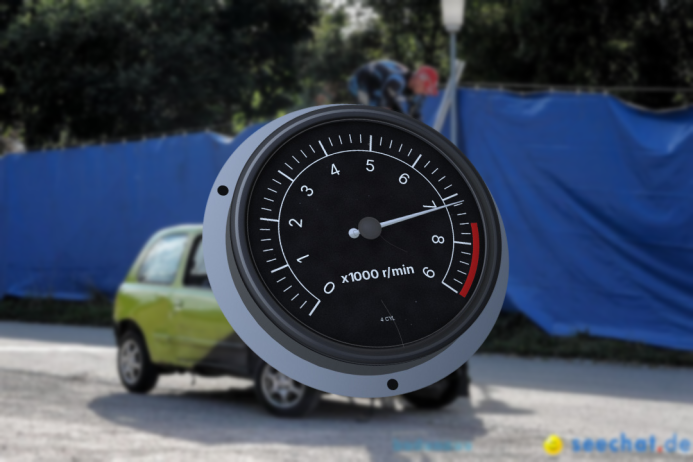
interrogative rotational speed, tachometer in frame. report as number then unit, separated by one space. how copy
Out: 7200 rpm
